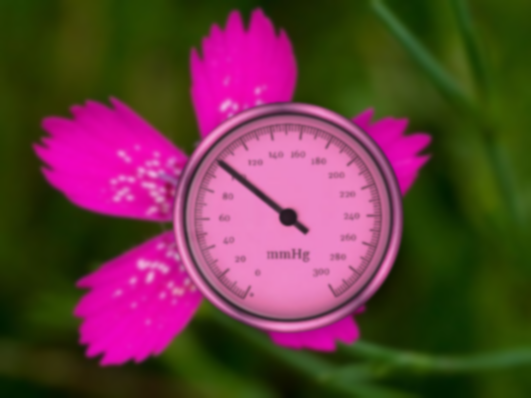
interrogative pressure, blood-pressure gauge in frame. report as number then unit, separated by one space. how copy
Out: 100 mmHg
